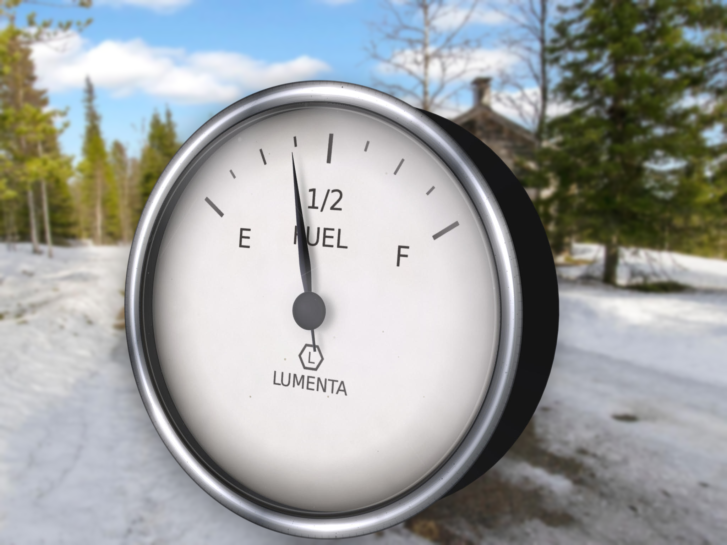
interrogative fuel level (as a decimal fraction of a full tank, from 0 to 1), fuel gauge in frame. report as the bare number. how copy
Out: 0.375
